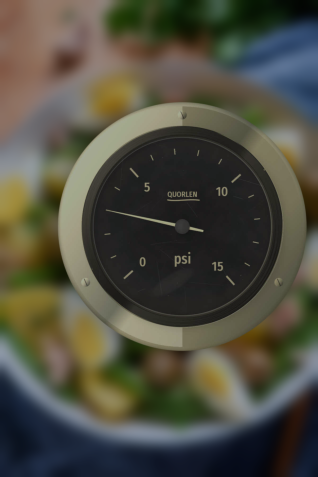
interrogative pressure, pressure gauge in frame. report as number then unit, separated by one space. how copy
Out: 3 psi
